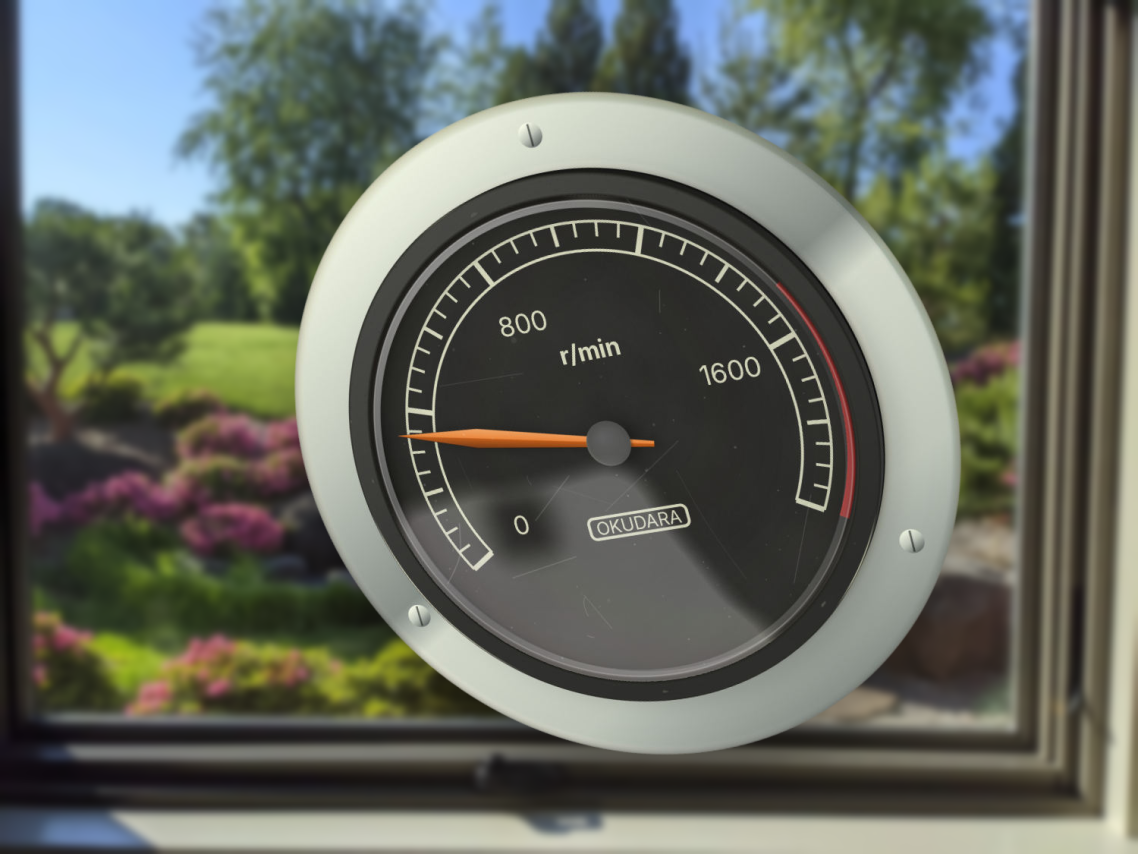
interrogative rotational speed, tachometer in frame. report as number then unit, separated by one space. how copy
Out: 350 rpm
